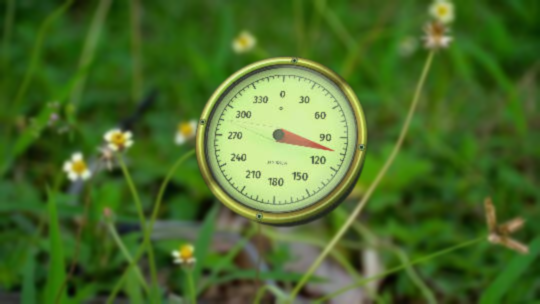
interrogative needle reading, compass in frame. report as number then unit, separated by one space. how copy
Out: 105 °
